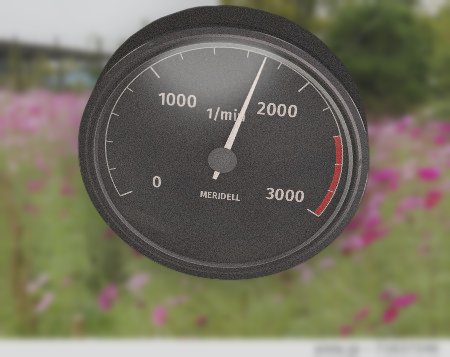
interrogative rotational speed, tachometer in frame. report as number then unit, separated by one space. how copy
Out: 1700 rpm
